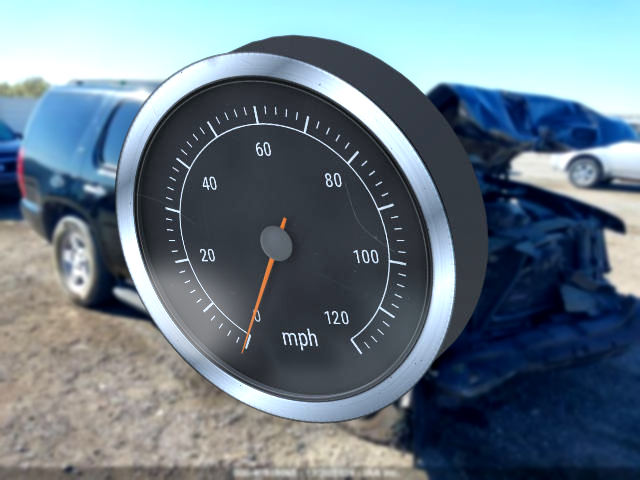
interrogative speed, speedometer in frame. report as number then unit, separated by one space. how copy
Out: 0 mph
